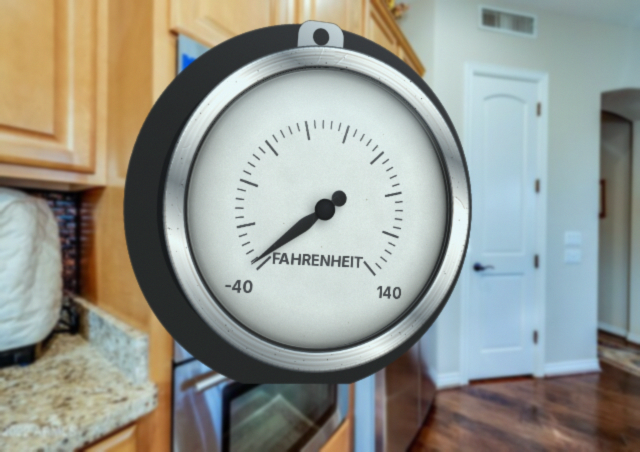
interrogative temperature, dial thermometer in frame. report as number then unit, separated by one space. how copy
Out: -36 °F
